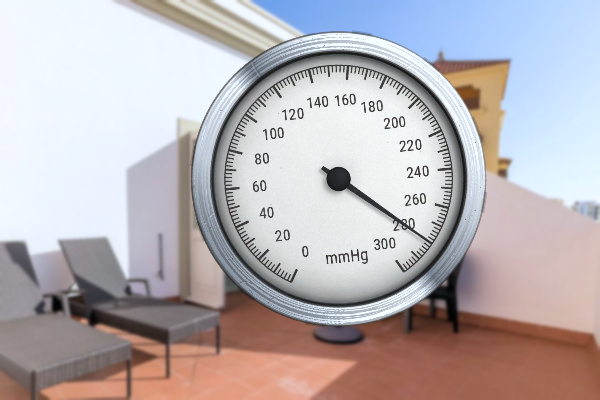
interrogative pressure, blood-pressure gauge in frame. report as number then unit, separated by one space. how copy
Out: 280 mmHg
